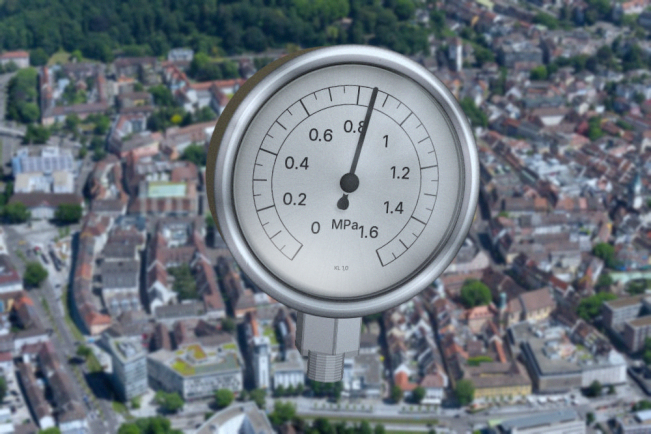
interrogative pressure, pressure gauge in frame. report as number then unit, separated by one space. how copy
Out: 0.85 MPa
